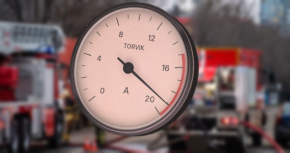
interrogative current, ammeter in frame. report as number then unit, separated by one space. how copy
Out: 19 A
